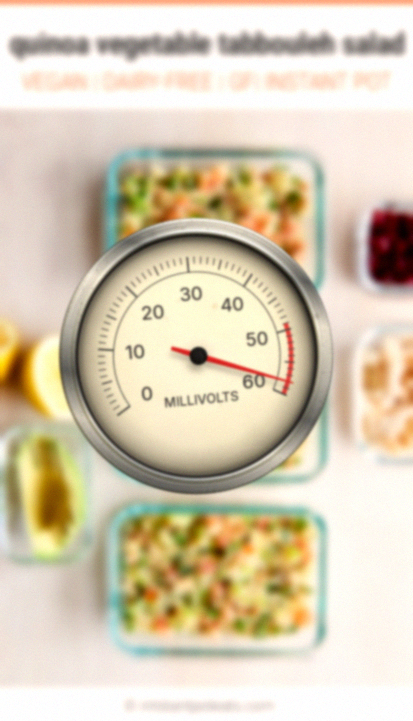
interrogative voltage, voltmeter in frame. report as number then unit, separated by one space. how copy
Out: 58 mV
